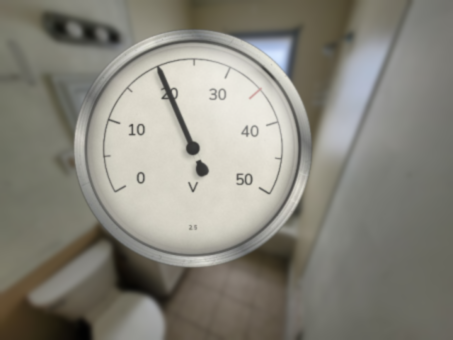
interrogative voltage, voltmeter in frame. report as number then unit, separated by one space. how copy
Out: 20 V
